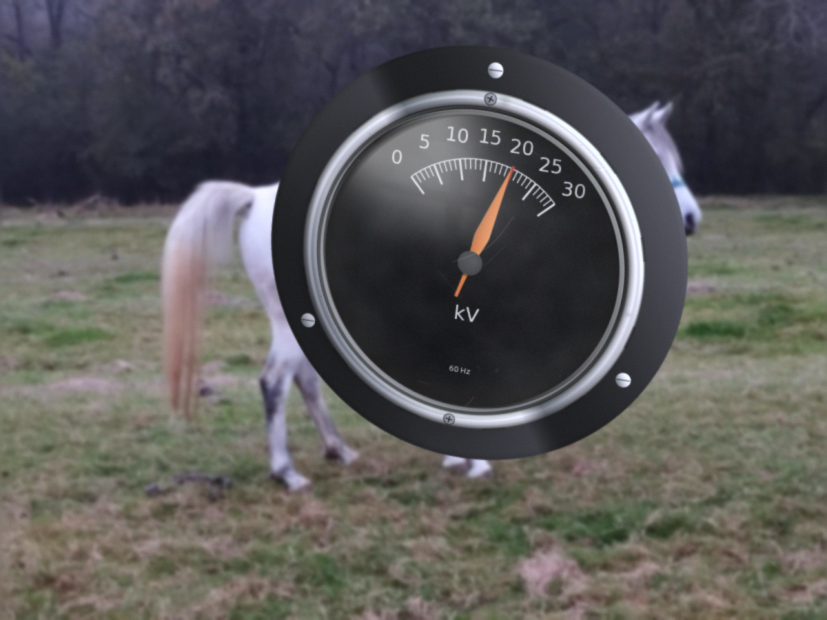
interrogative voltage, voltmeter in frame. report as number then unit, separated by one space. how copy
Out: 20 kV
